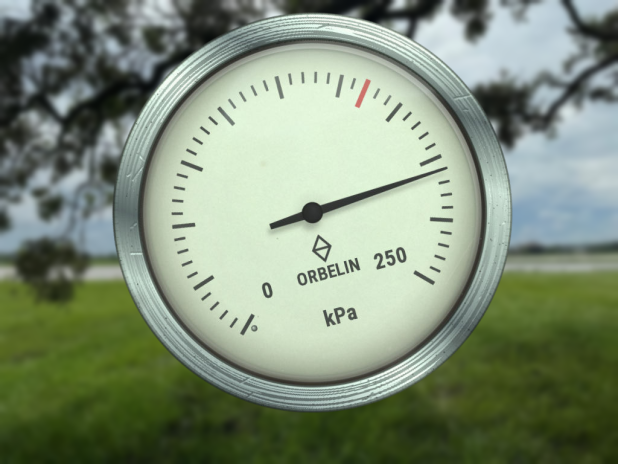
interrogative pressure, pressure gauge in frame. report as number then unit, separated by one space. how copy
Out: 205 kPa
